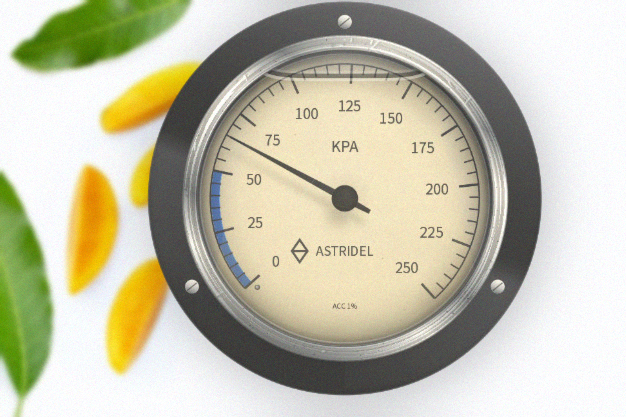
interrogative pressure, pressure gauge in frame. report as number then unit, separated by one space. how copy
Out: 65 kPa
